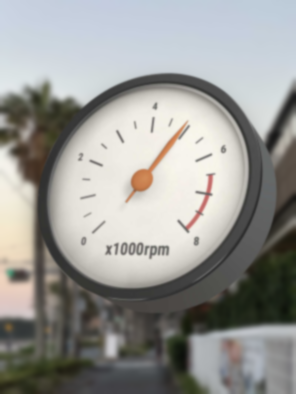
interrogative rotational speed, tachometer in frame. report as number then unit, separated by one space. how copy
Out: 5000 rpm
